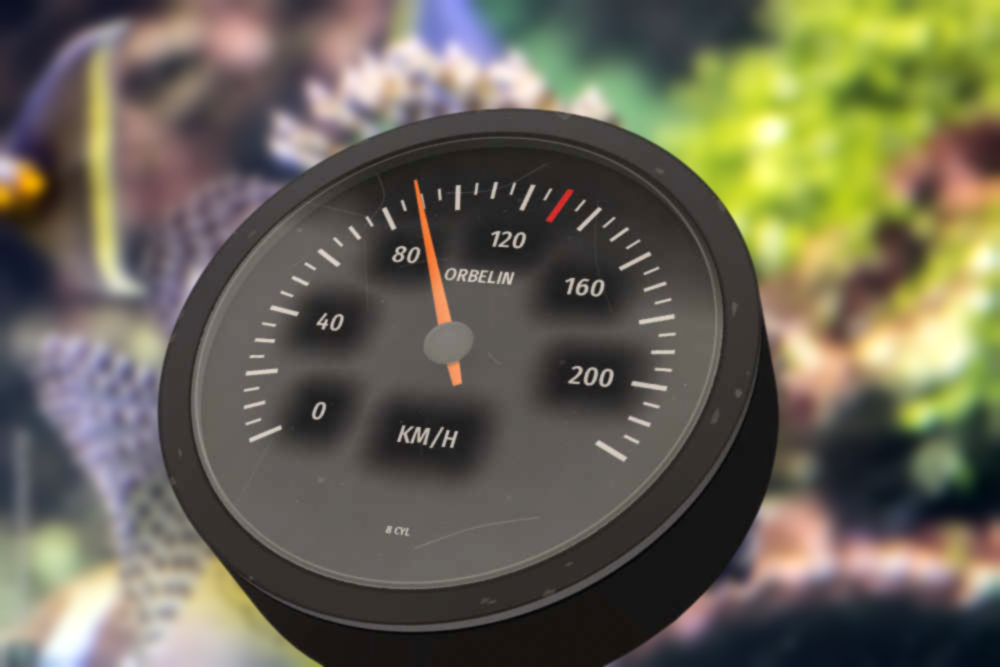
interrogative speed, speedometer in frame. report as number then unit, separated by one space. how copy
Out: 90 km/h
